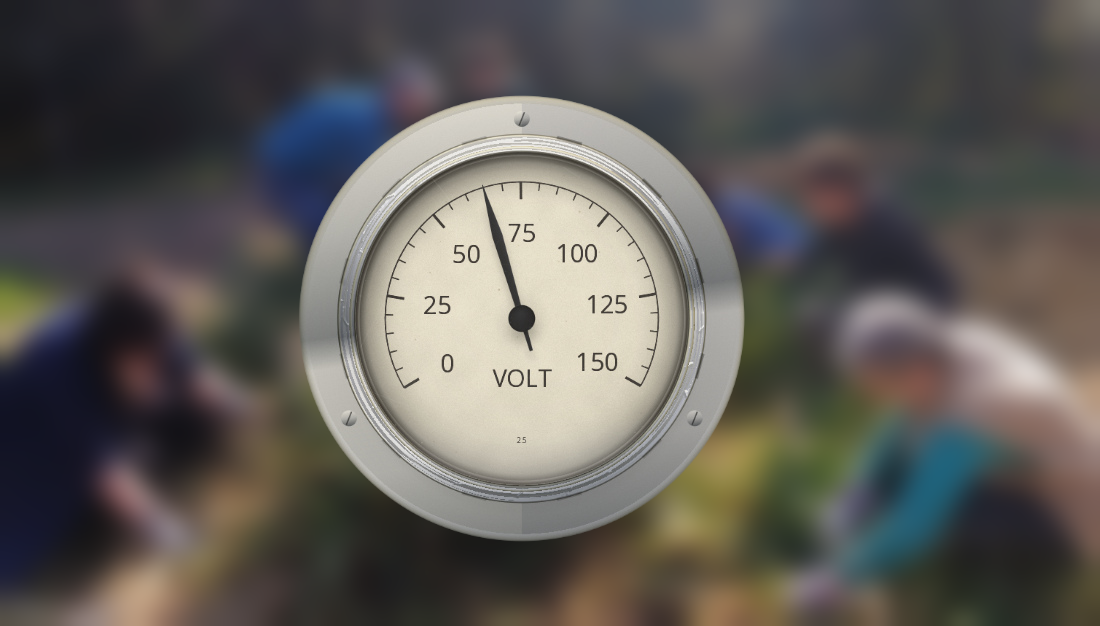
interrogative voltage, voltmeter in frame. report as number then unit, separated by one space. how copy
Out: 65 V
